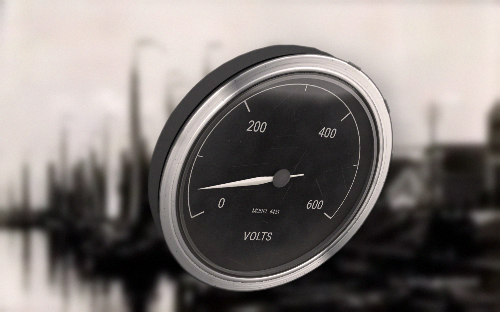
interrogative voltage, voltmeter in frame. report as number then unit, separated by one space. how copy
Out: 50 V
